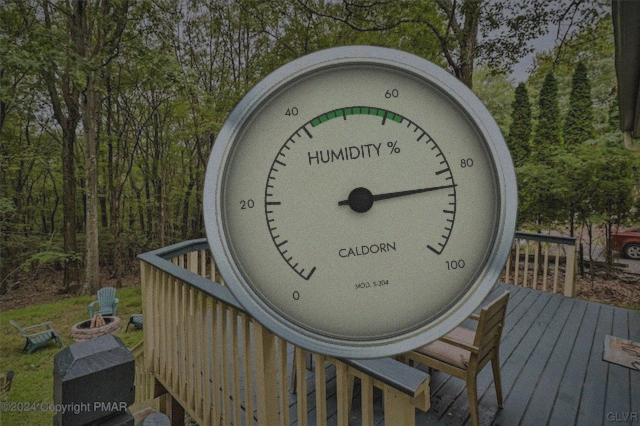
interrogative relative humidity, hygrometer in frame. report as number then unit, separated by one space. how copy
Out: 84 %
